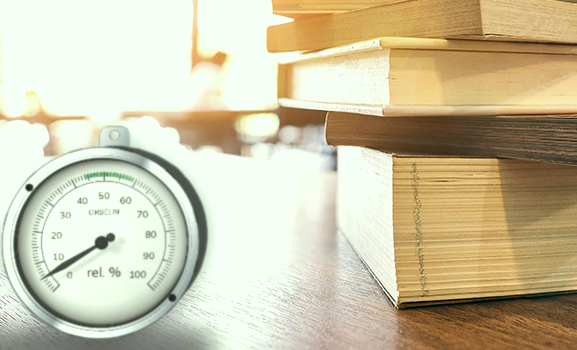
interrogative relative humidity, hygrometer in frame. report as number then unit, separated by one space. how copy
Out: 5 %
